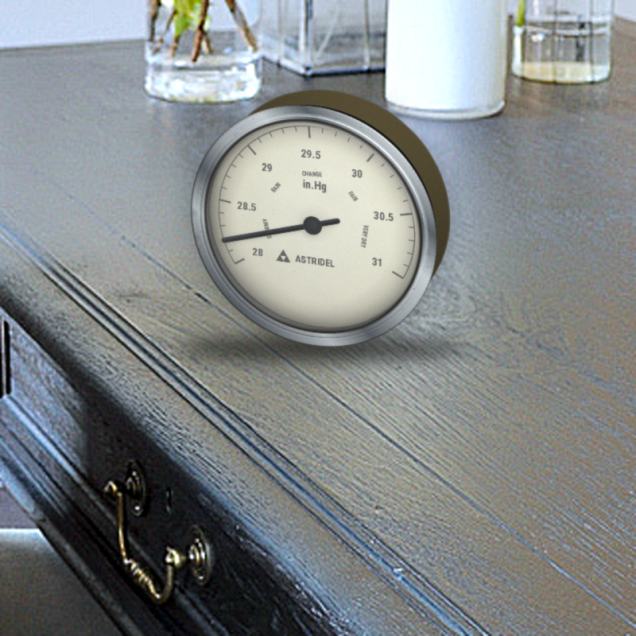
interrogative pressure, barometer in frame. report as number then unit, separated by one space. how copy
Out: 28.2 inHg
